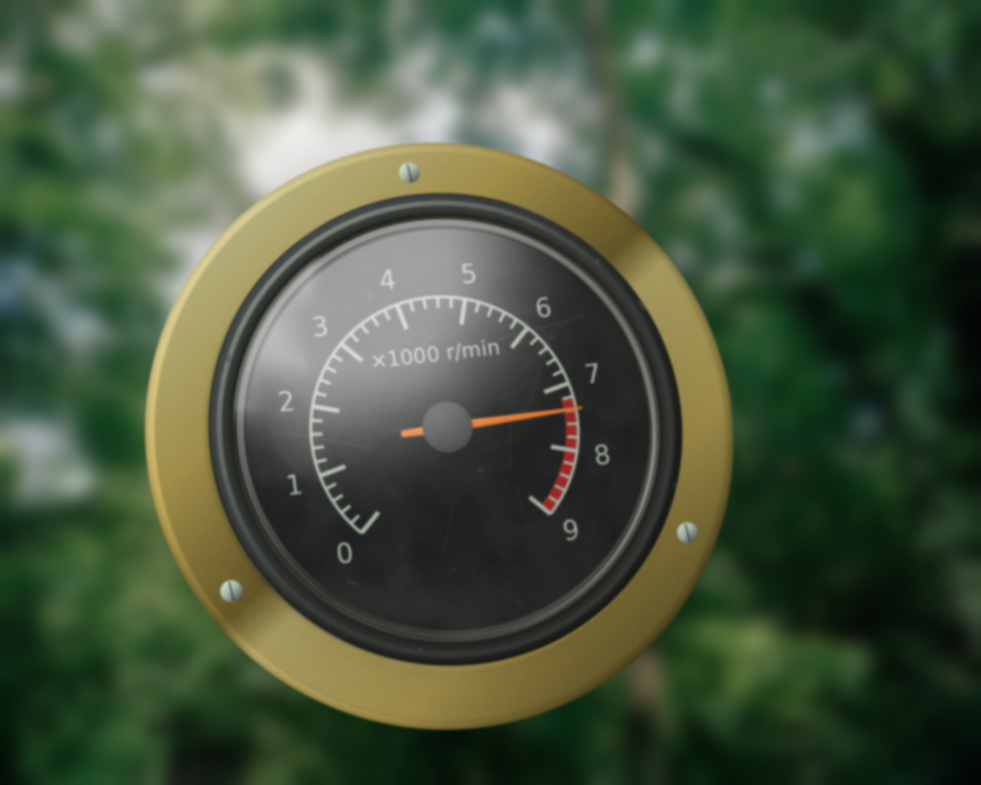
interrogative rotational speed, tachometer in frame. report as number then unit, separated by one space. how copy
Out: 7400 rpm
